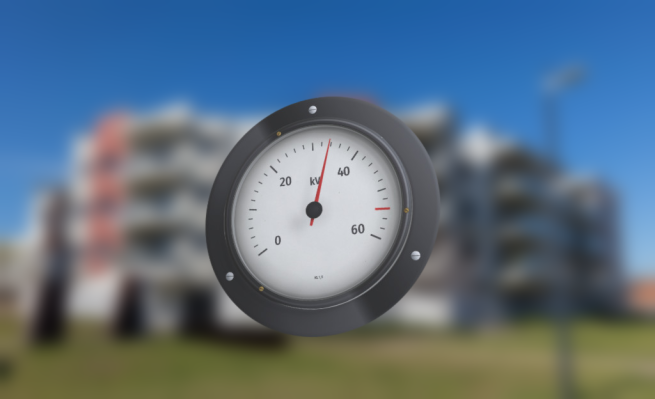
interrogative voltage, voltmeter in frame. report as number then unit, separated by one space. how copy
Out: 34 kV
